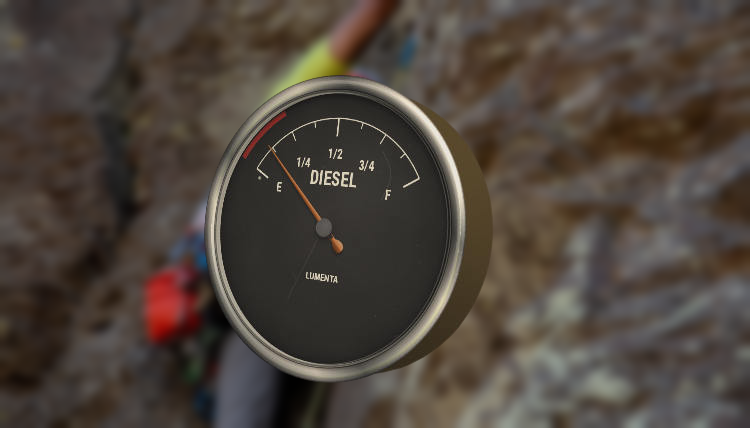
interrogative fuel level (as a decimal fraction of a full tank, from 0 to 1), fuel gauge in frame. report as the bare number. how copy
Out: 0.125
